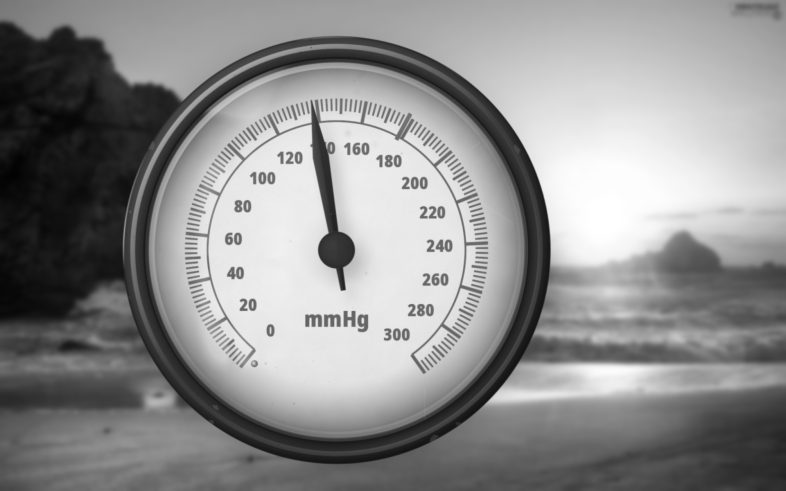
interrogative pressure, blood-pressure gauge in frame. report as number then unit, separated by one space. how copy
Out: 138 mmHg
